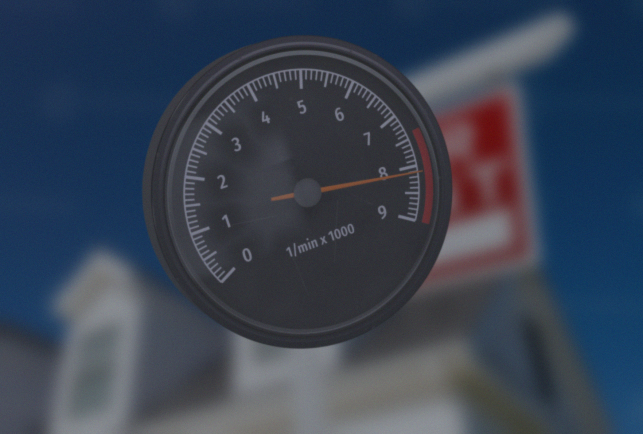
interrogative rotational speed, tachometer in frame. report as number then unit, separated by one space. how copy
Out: 8100 rpm
